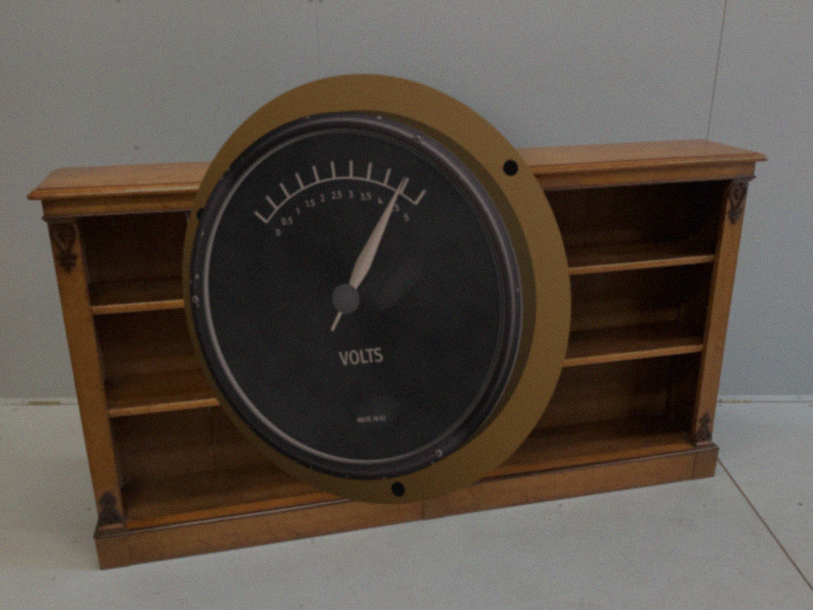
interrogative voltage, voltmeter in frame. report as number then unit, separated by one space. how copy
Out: 4.5 V
